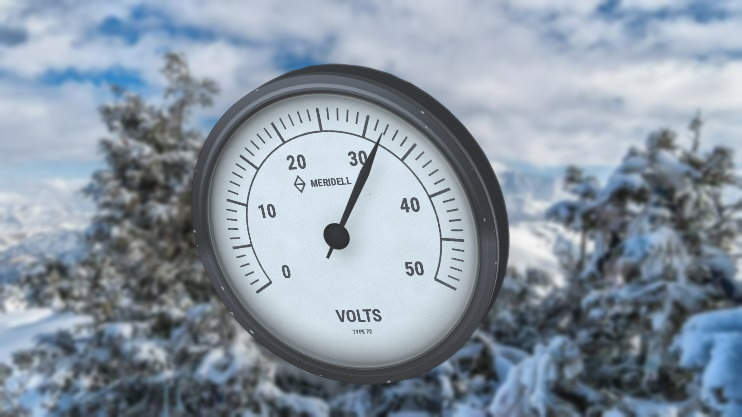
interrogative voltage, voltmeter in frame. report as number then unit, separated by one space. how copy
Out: 32 V
